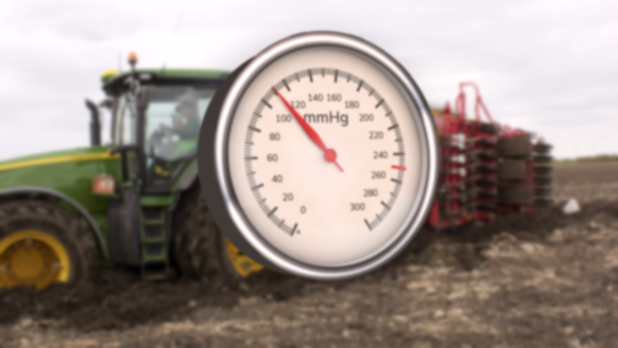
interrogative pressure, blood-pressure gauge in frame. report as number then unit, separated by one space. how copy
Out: 110 mmHg
